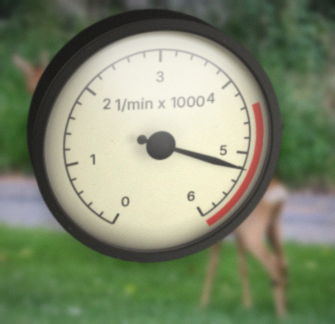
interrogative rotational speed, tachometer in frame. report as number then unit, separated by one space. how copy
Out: 5200 rpm
